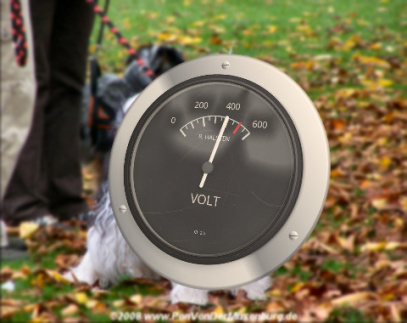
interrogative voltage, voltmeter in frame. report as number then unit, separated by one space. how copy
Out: 400 V
